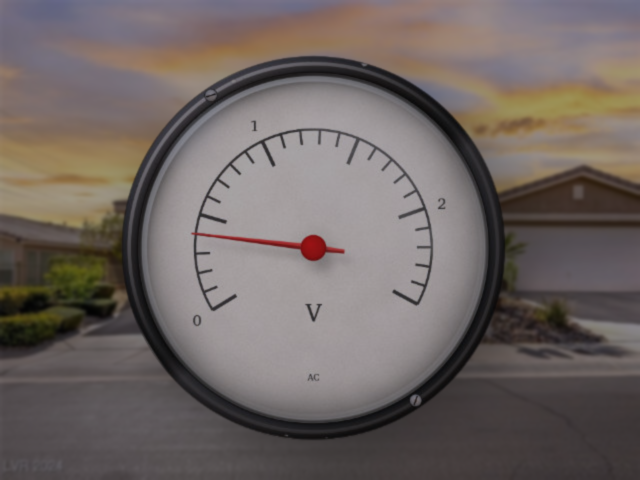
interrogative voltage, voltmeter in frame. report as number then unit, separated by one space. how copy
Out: 0.4 V
